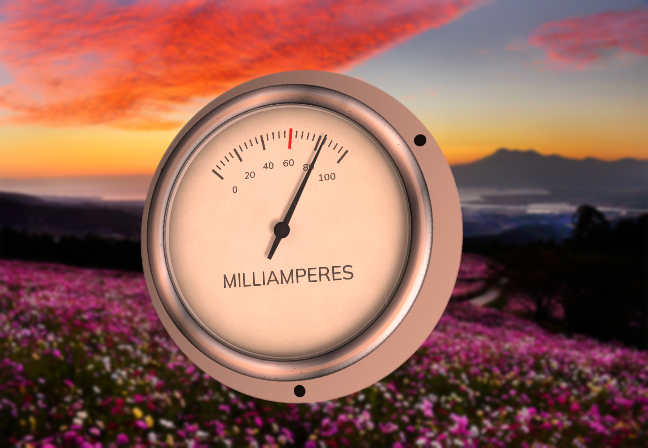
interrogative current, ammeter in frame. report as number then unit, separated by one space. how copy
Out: 84 mA
